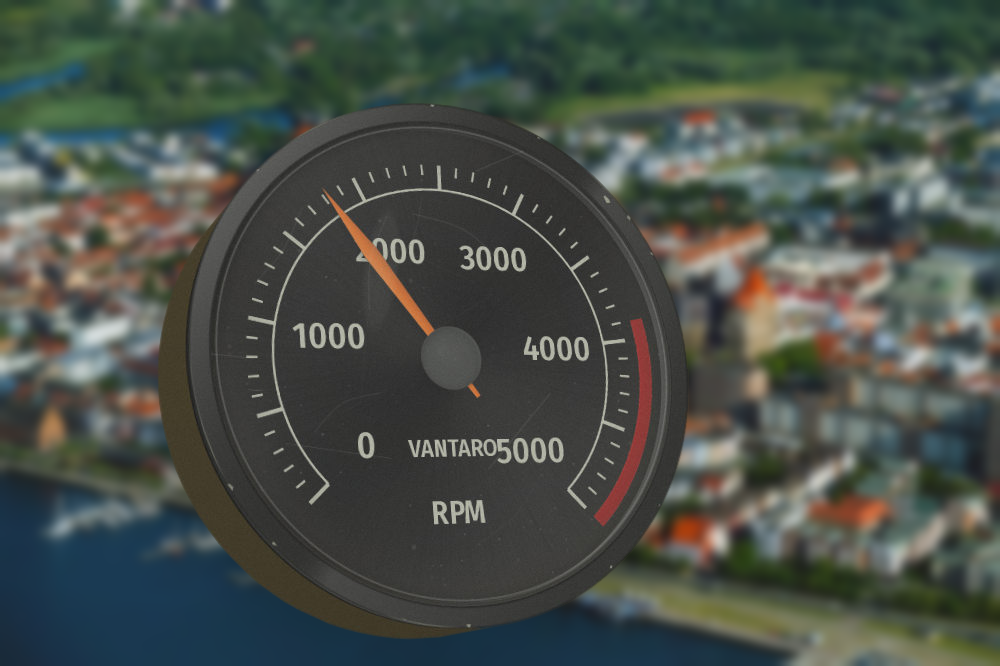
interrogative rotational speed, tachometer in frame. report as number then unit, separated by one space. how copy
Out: 1800 rpm
